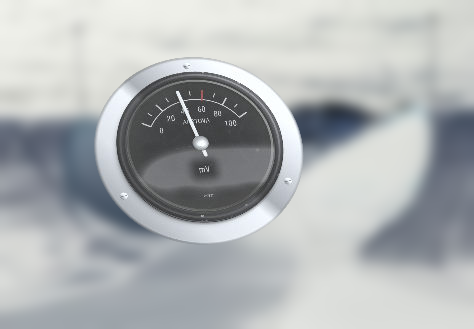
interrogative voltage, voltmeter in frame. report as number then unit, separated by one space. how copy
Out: 40 mV
